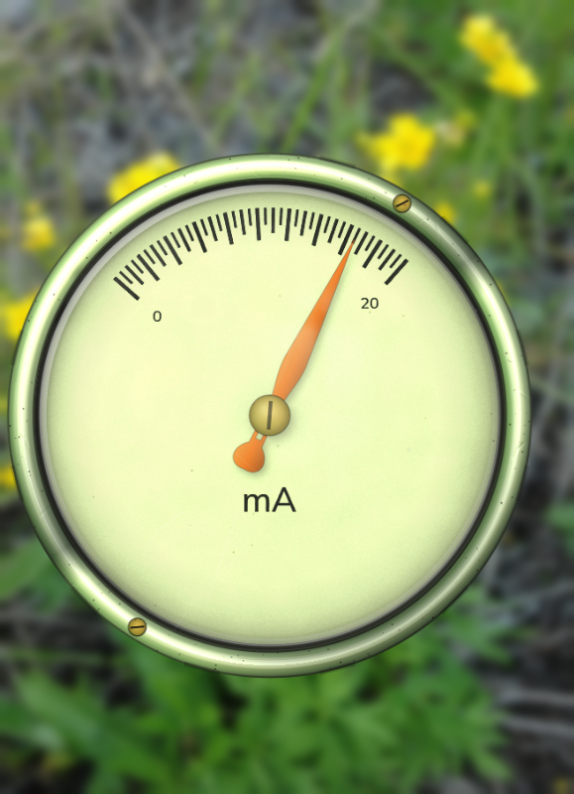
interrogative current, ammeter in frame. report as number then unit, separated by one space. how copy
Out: 16.5 mA
